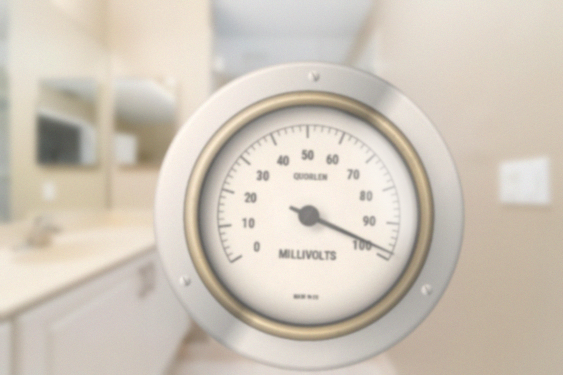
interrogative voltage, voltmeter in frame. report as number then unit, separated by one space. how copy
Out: 98 mV
